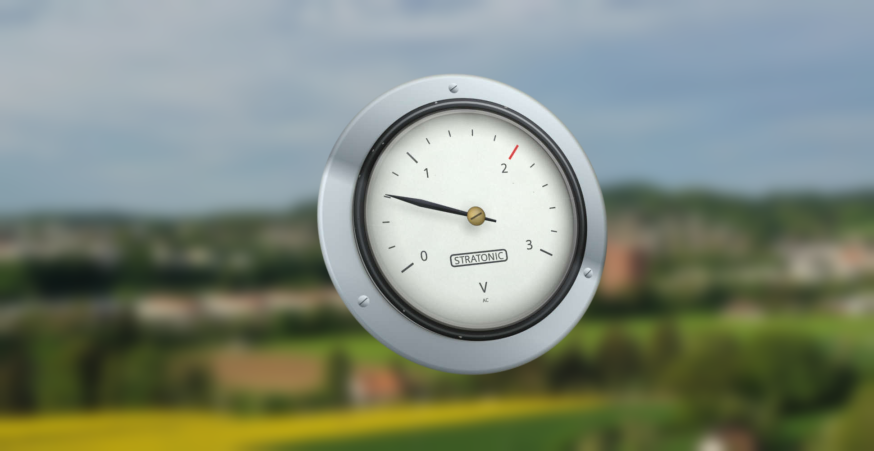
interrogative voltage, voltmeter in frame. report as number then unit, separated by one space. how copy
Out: 0.6 V
